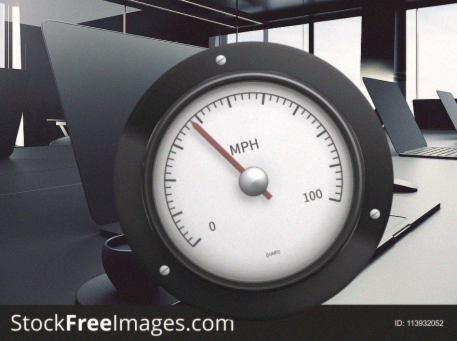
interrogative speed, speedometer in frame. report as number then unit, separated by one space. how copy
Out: 38 mph
